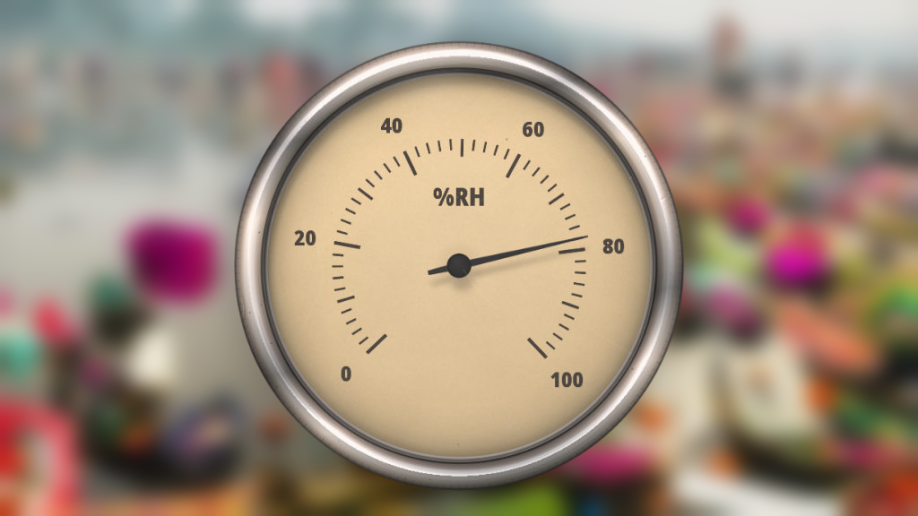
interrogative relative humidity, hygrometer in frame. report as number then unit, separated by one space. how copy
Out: 78 %
